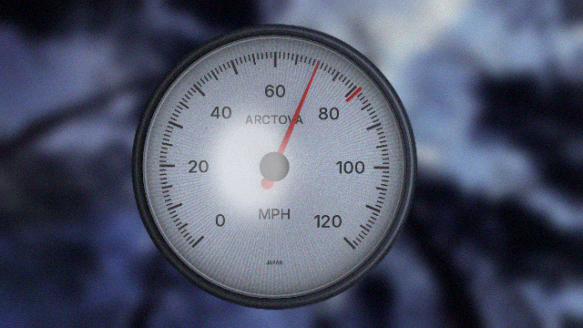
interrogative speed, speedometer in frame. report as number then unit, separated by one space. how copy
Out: 70 mph
